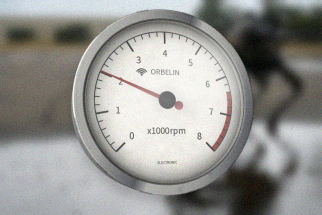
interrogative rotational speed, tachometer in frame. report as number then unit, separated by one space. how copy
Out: 2000 rpm
